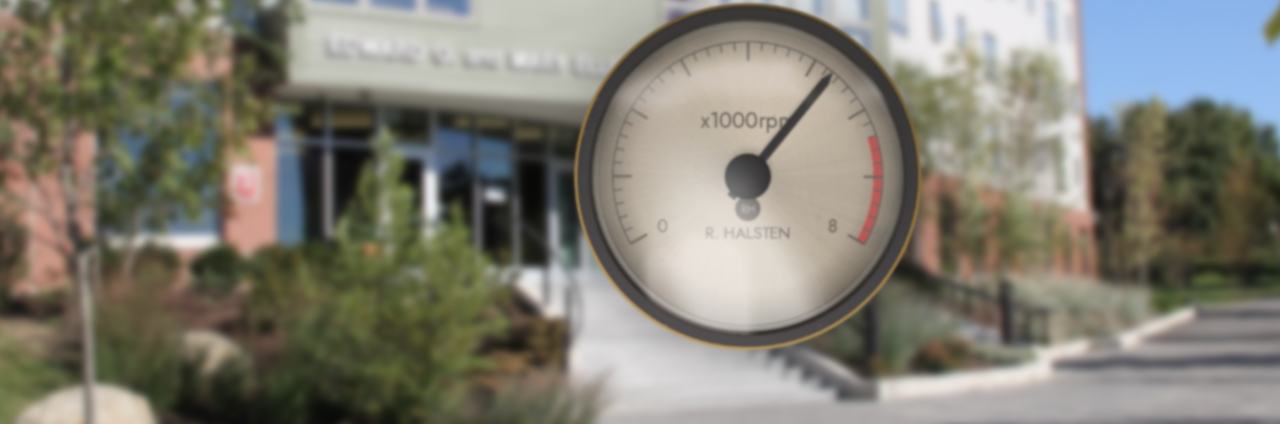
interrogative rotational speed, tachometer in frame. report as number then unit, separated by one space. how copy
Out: 5300 rpm
